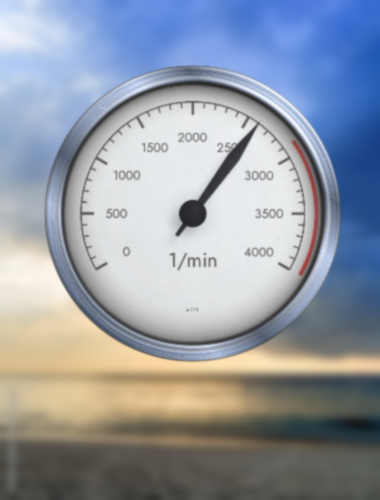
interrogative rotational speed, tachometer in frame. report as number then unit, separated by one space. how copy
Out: 2600 rpm
